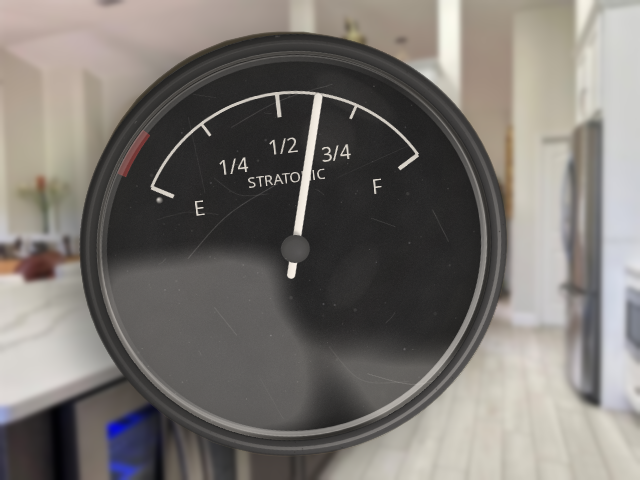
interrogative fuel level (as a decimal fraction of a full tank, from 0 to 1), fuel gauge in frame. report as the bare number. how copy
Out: 0.625
